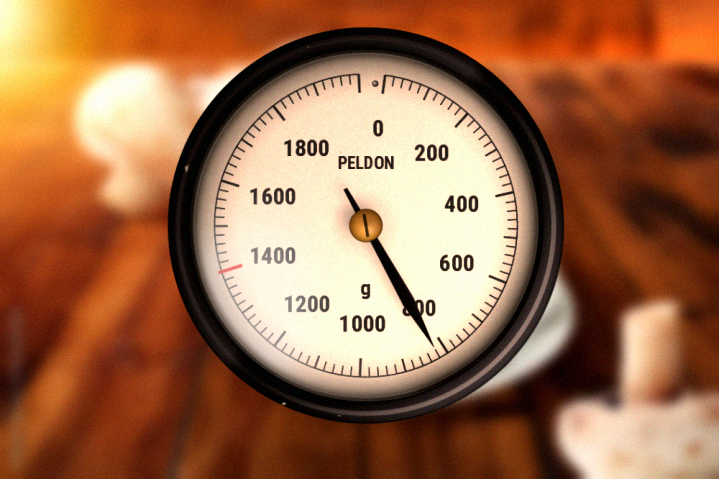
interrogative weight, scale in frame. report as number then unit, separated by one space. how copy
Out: 820 g
